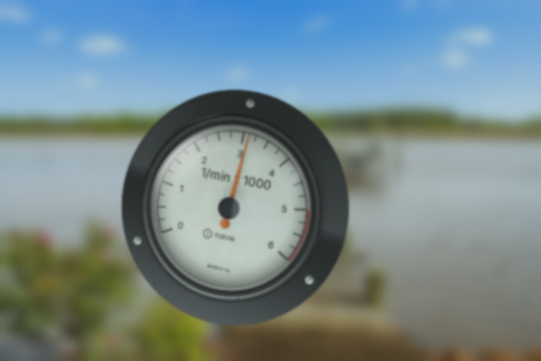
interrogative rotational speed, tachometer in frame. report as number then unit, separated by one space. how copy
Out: 3125 rpm
